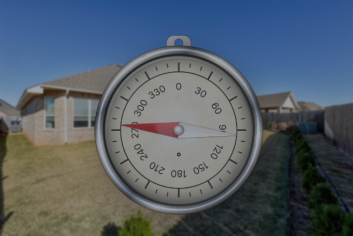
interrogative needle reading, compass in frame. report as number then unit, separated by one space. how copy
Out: 275 °
